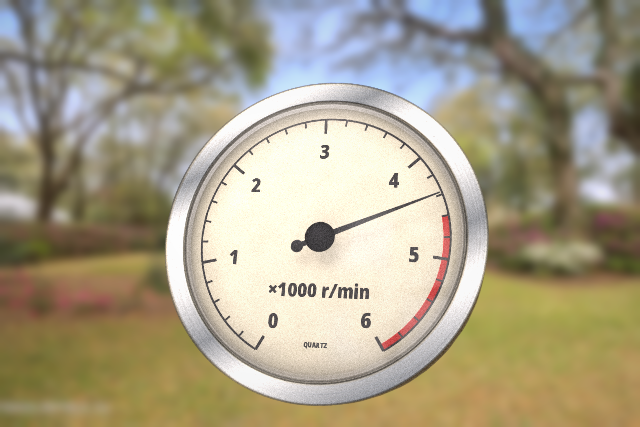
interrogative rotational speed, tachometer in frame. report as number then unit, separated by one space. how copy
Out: 4400 rpm
